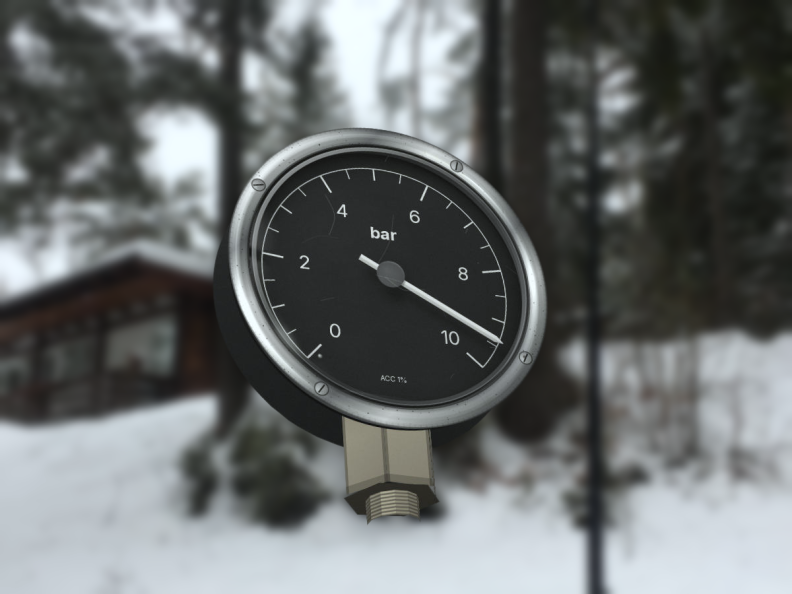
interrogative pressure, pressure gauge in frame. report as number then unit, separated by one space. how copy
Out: 9.5 bar
